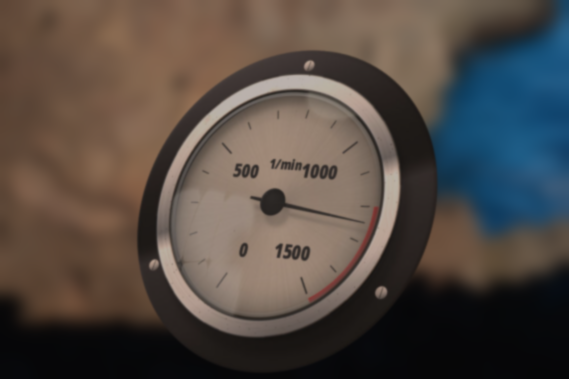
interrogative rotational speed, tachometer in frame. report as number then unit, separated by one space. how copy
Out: 1250 rpm
